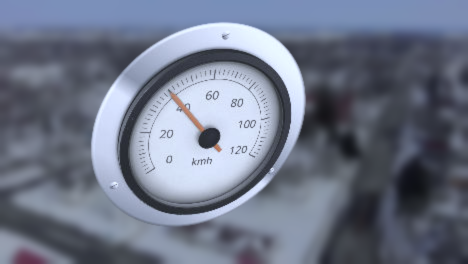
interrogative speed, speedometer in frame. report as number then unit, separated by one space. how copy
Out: 40 km/h
